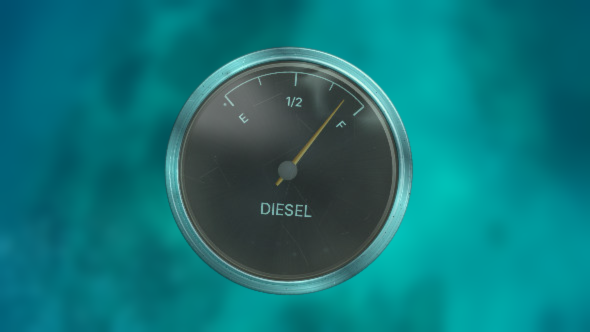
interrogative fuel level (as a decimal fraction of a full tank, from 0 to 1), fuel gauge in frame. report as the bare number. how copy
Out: 0.875
